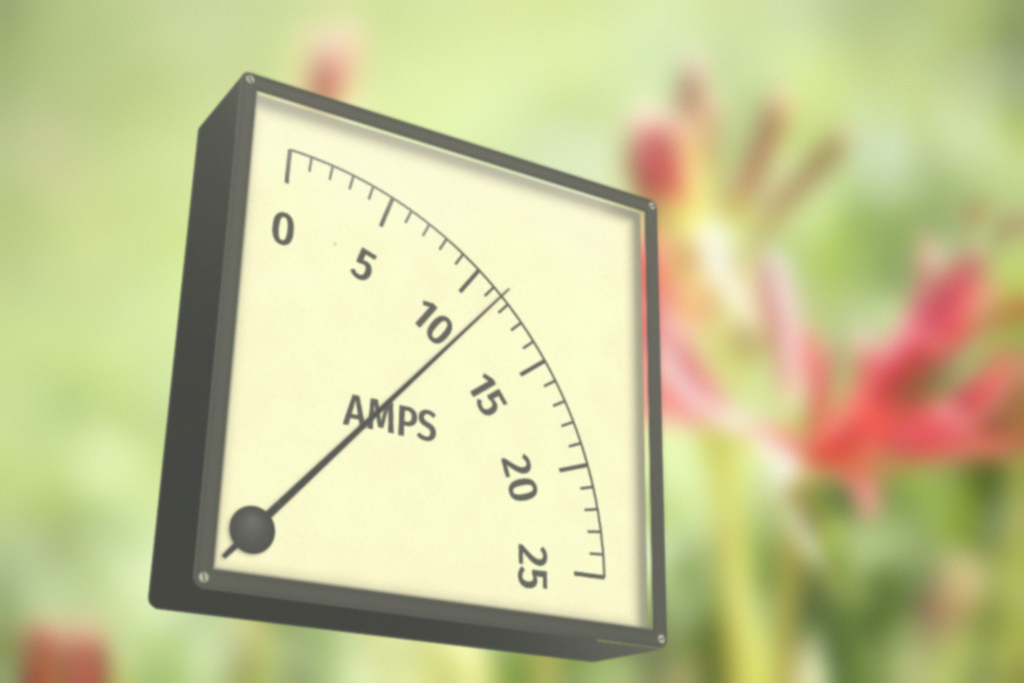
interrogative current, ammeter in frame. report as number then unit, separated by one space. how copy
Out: 11.5 A
